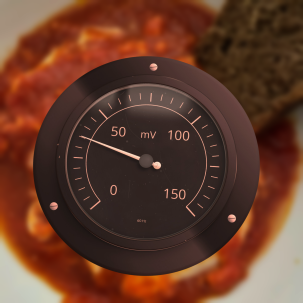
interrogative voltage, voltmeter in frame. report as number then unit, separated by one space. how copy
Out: 35 mV
